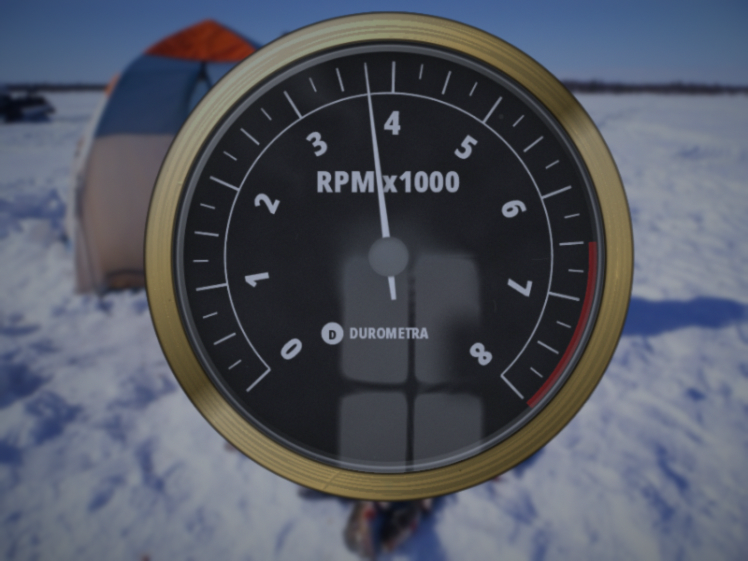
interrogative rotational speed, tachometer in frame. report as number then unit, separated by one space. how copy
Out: 3750 rpm
